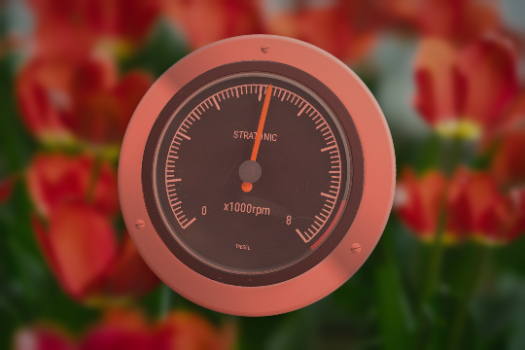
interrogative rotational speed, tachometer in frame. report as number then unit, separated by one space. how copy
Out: 4200 rpm
